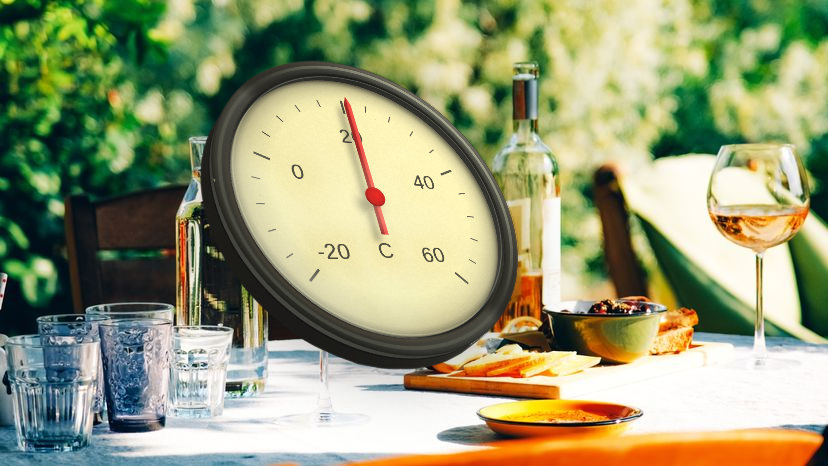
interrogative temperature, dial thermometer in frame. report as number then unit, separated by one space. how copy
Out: 20 °C
